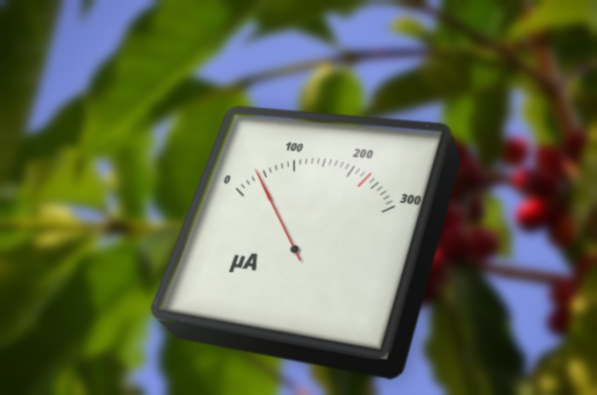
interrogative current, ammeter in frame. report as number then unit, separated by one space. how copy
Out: 40 µA
